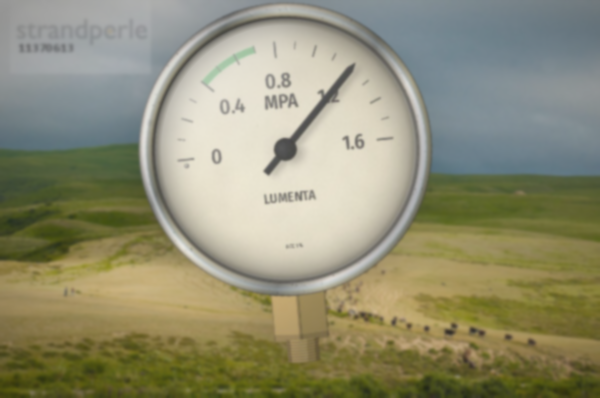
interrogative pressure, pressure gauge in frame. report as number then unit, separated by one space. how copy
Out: 1.2 MPa
